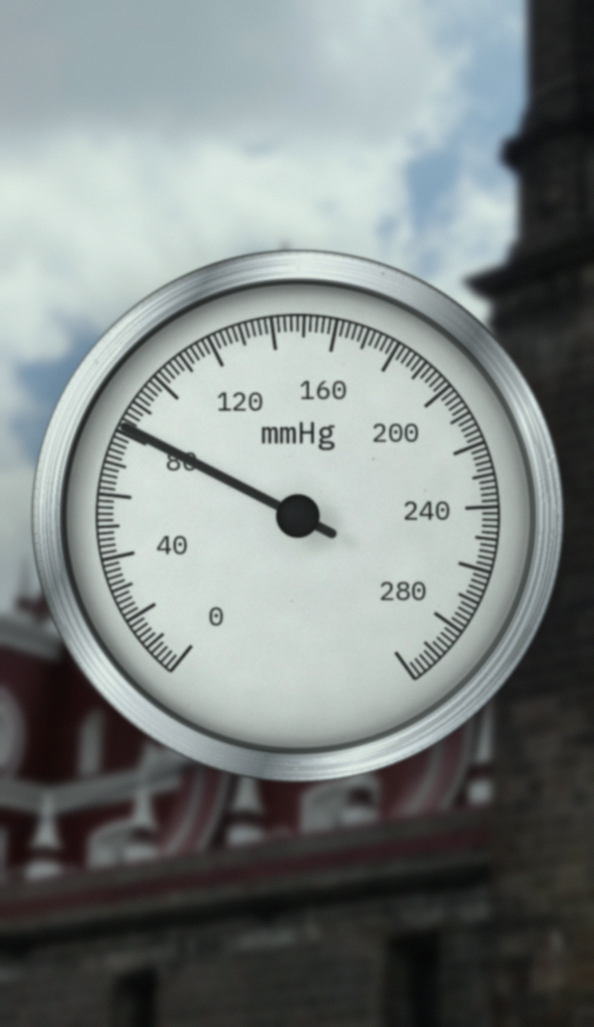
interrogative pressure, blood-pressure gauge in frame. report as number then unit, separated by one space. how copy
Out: 82 mmHg
